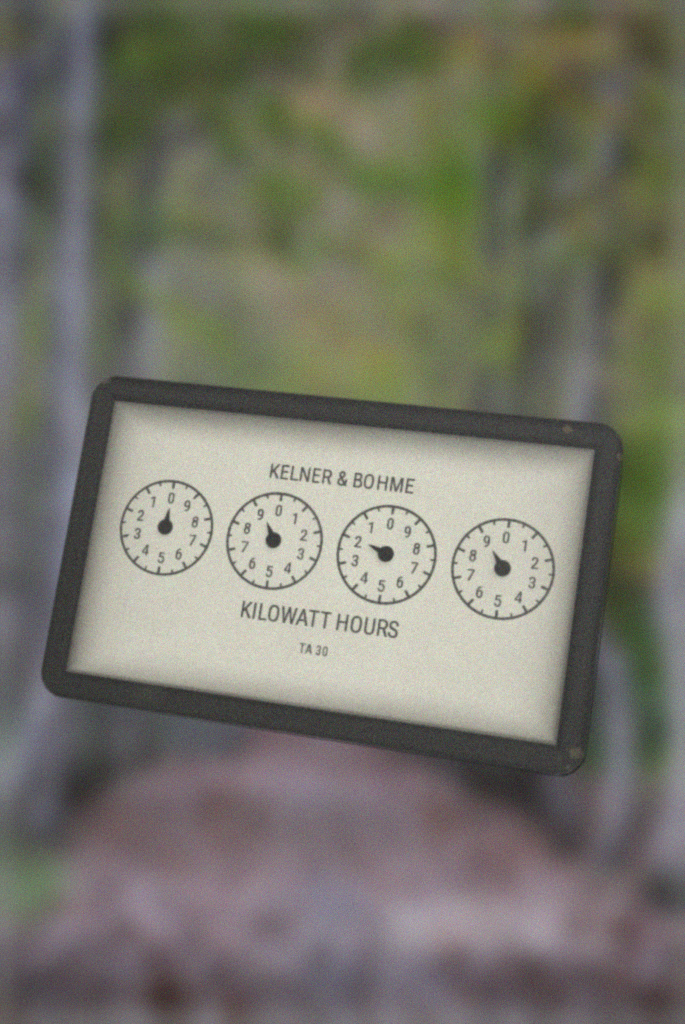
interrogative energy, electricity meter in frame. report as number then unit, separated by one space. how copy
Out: 9919 kWh
